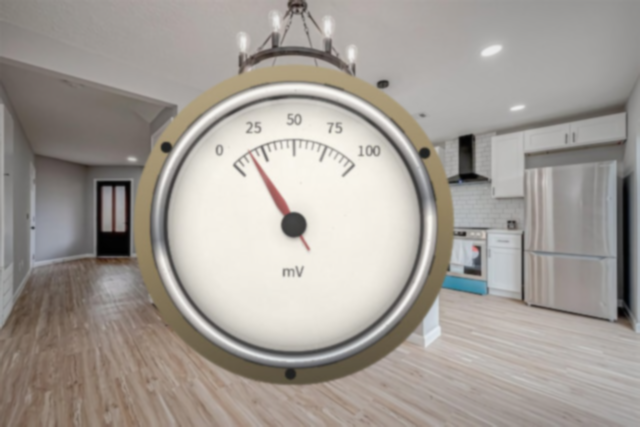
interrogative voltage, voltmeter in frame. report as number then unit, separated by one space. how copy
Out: 15 mV
